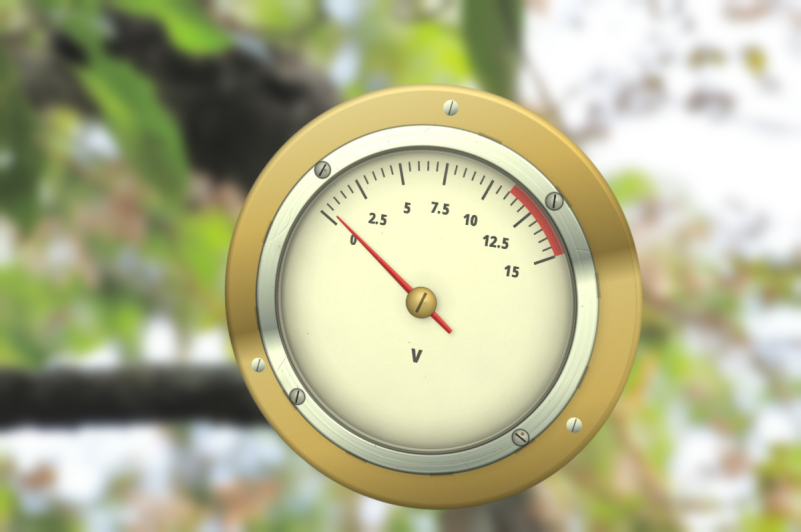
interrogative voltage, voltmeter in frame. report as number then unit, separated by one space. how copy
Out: 0.5 V
